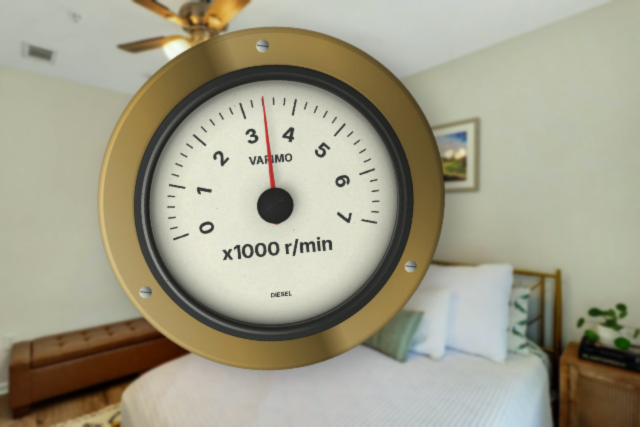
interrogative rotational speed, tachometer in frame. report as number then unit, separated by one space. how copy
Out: 3400 rpm
